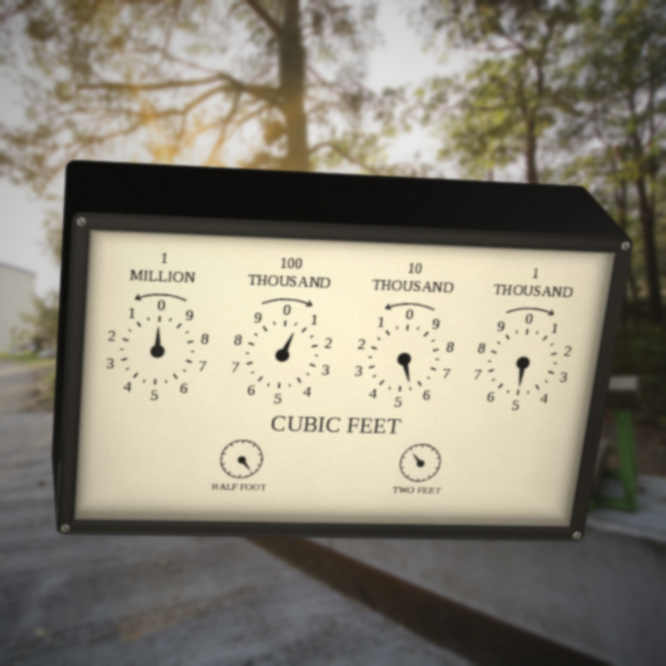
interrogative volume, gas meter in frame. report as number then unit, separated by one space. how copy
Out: 5500 ft³
